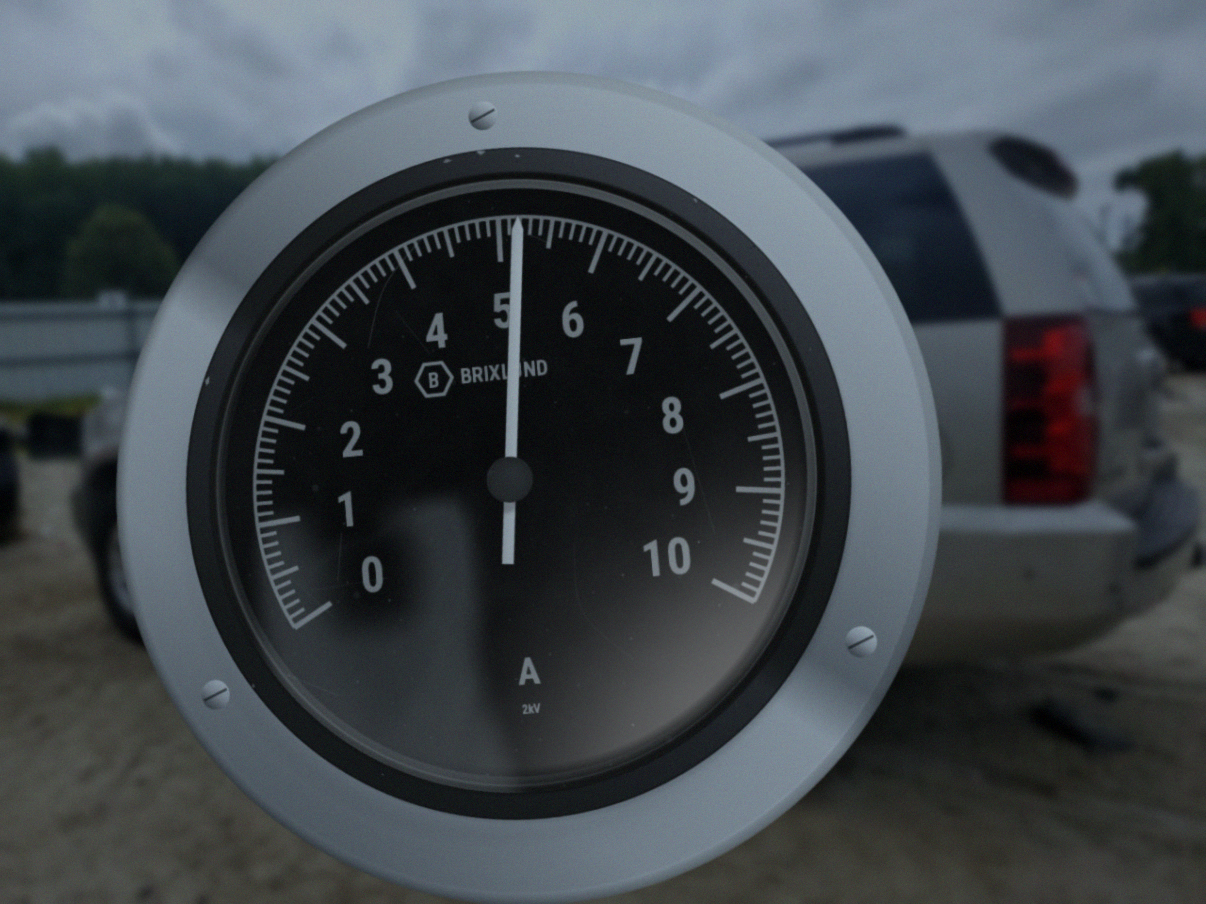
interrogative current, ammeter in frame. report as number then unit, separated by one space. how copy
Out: 5.2 A
